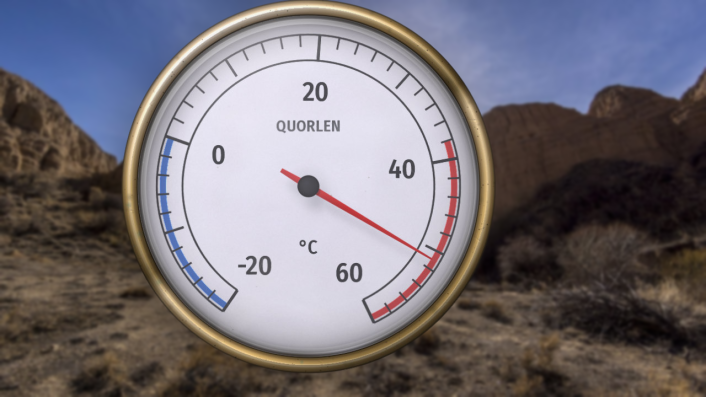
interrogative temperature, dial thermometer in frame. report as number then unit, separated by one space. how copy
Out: 51 °C
